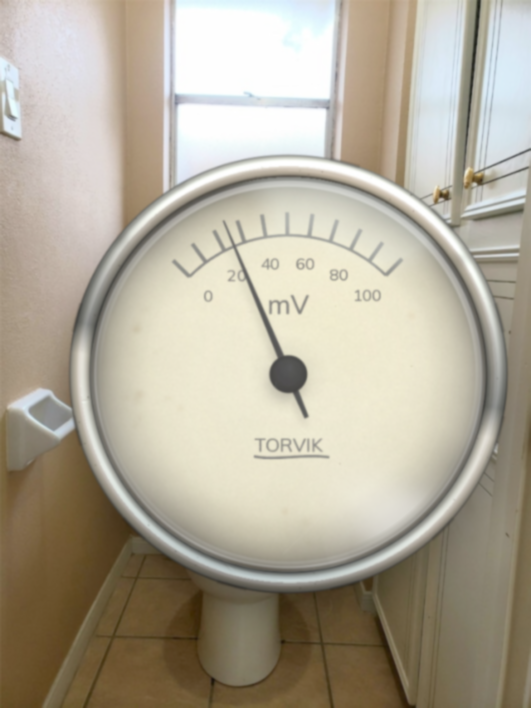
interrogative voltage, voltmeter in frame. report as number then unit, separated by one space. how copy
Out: 25 mV
